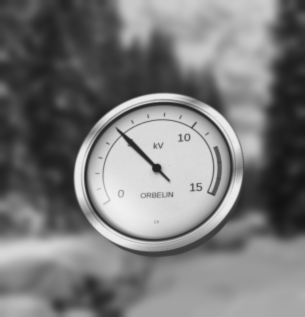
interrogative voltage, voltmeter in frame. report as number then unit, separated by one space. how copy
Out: 5 kV
